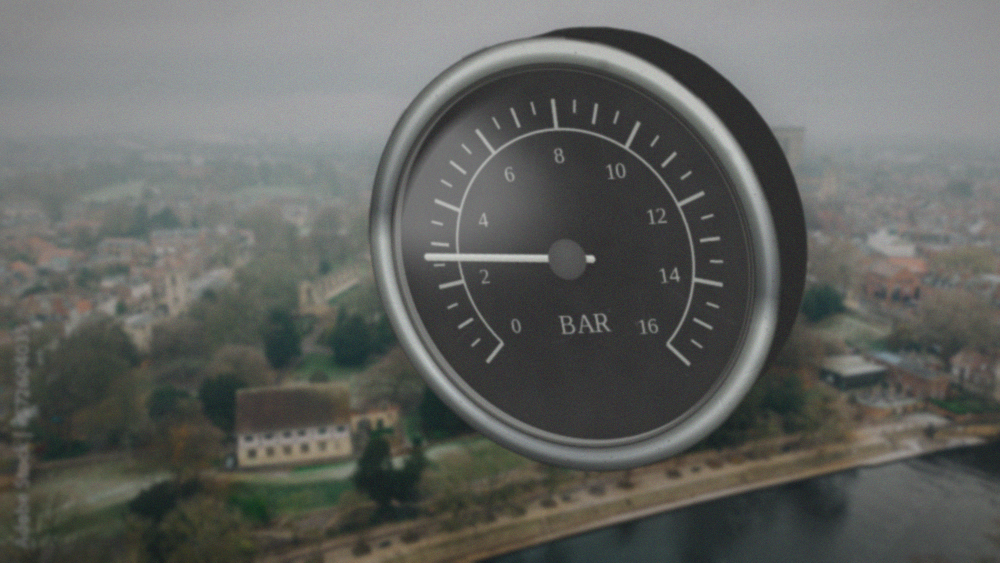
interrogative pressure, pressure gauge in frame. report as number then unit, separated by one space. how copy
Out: 2.75 bar
